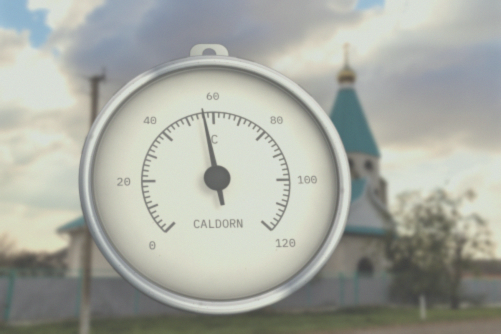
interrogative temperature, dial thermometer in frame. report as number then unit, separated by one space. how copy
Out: 56 °C
